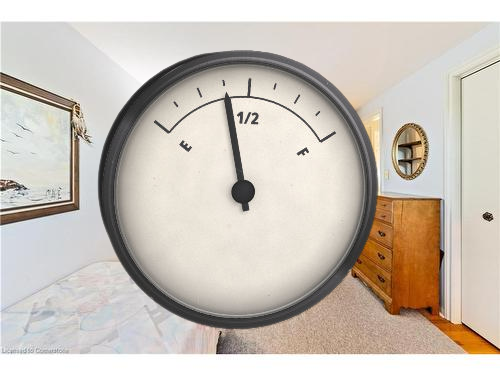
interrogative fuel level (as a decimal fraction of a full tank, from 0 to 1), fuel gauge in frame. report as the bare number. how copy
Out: 0.375
